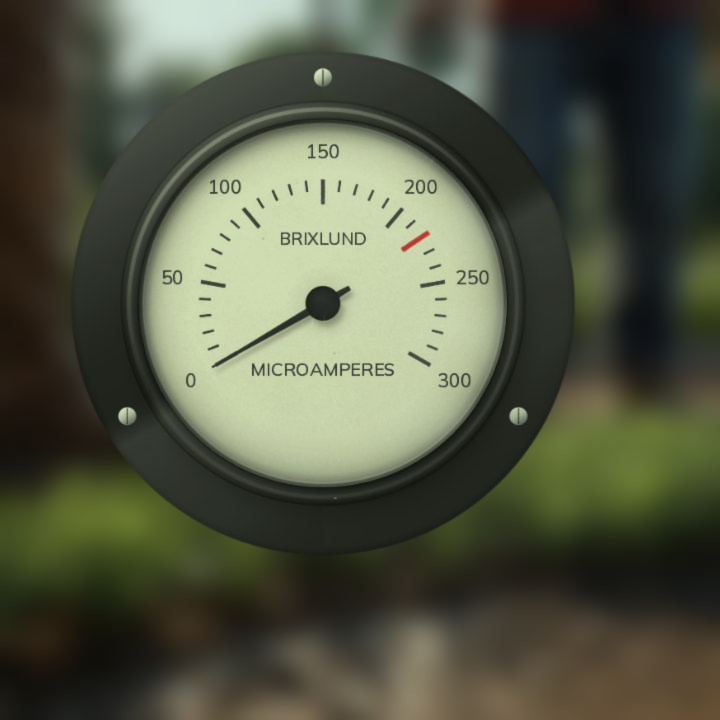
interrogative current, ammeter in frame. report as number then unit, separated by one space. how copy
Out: 0 µA
